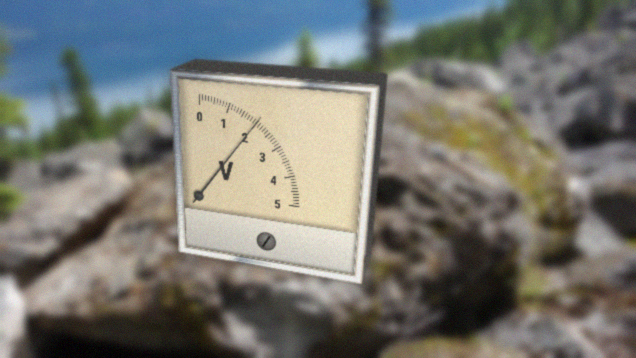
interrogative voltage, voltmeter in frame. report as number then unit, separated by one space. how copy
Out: 2 V
